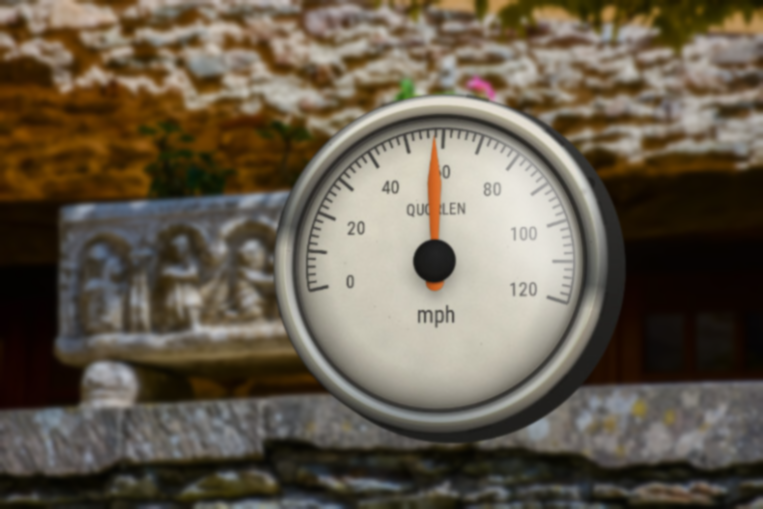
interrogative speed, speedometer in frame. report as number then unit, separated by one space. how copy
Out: 58 mph
